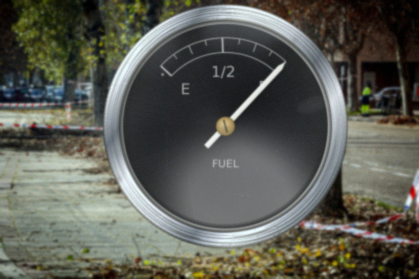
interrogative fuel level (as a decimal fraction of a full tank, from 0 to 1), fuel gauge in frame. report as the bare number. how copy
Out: 1
